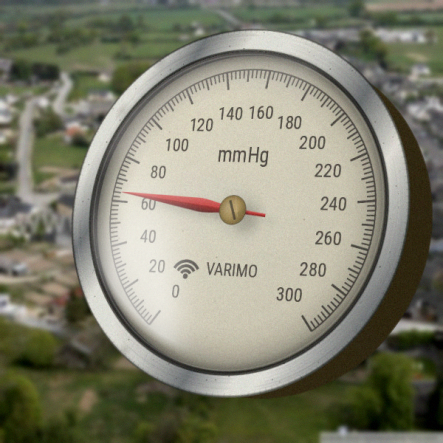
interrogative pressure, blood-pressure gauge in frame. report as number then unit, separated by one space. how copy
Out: 64 mmHg
